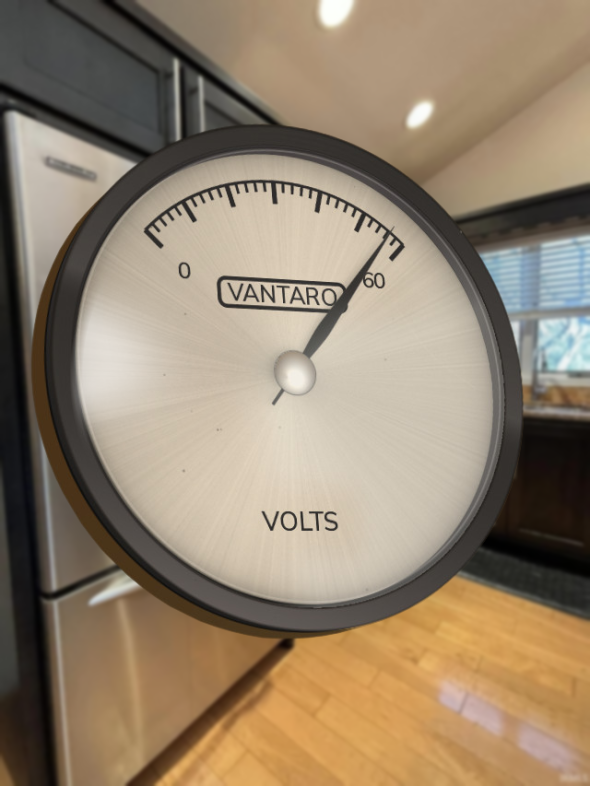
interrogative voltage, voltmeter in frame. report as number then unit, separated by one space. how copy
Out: 56 V
